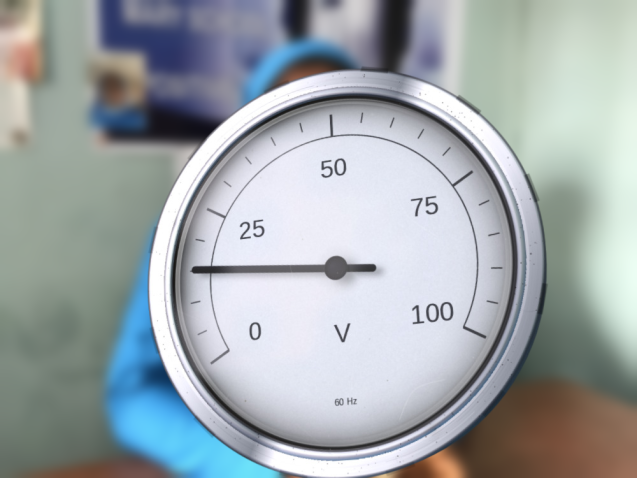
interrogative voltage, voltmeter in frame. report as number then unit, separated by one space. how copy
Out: 15 V
